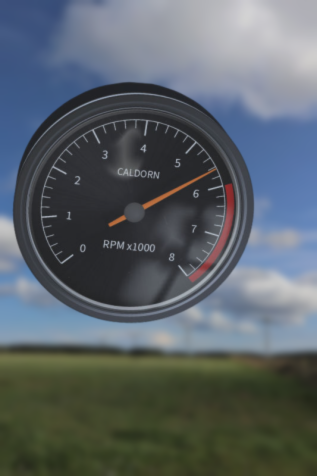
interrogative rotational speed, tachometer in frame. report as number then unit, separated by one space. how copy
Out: 5600 rpm
